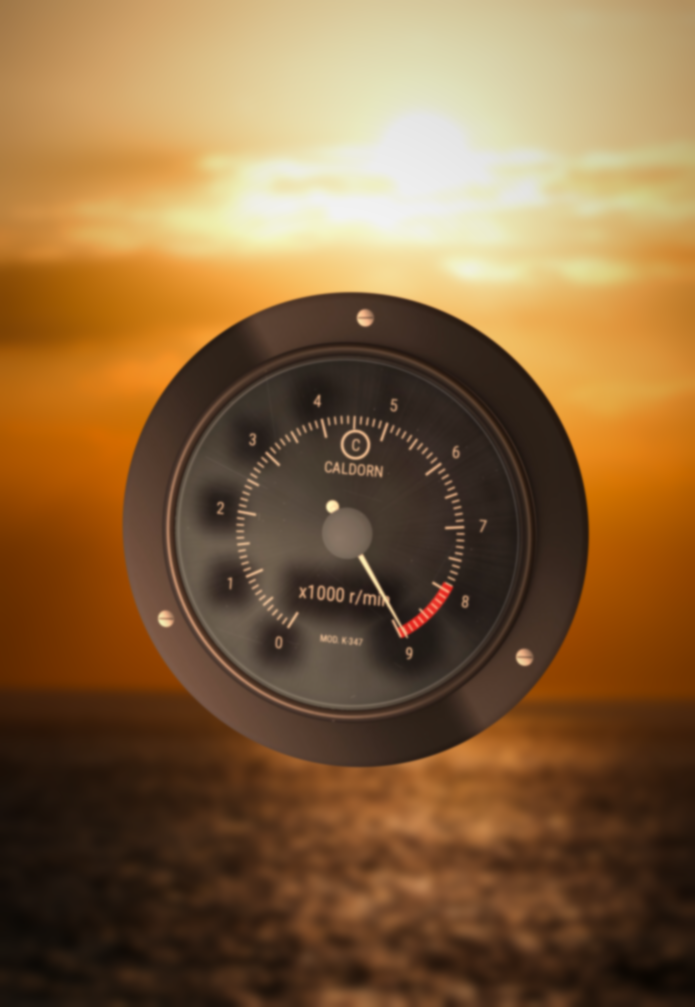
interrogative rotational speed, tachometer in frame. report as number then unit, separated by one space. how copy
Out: 8900 rpm
